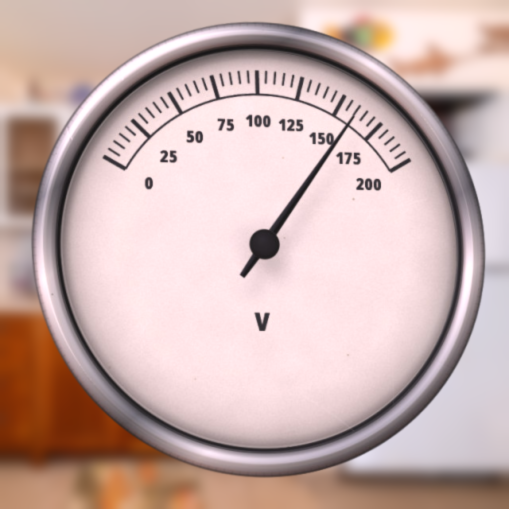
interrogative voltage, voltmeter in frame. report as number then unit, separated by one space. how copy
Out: 160 V
